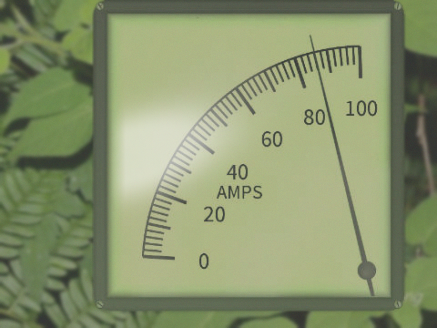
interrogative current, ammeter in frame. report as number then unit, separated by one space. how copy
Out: 86 A
